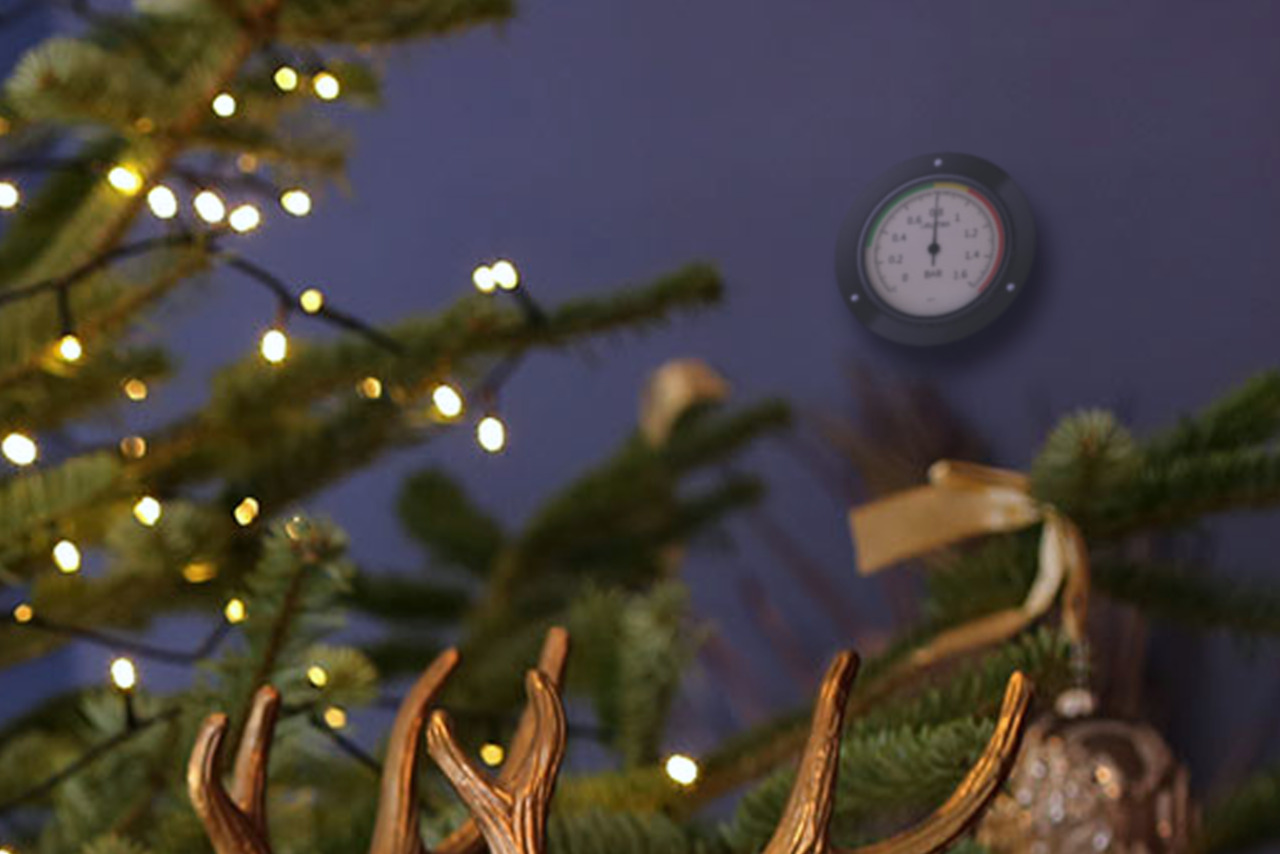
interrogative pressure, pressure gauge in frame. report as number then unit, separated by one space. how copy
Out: 0.8 bar
